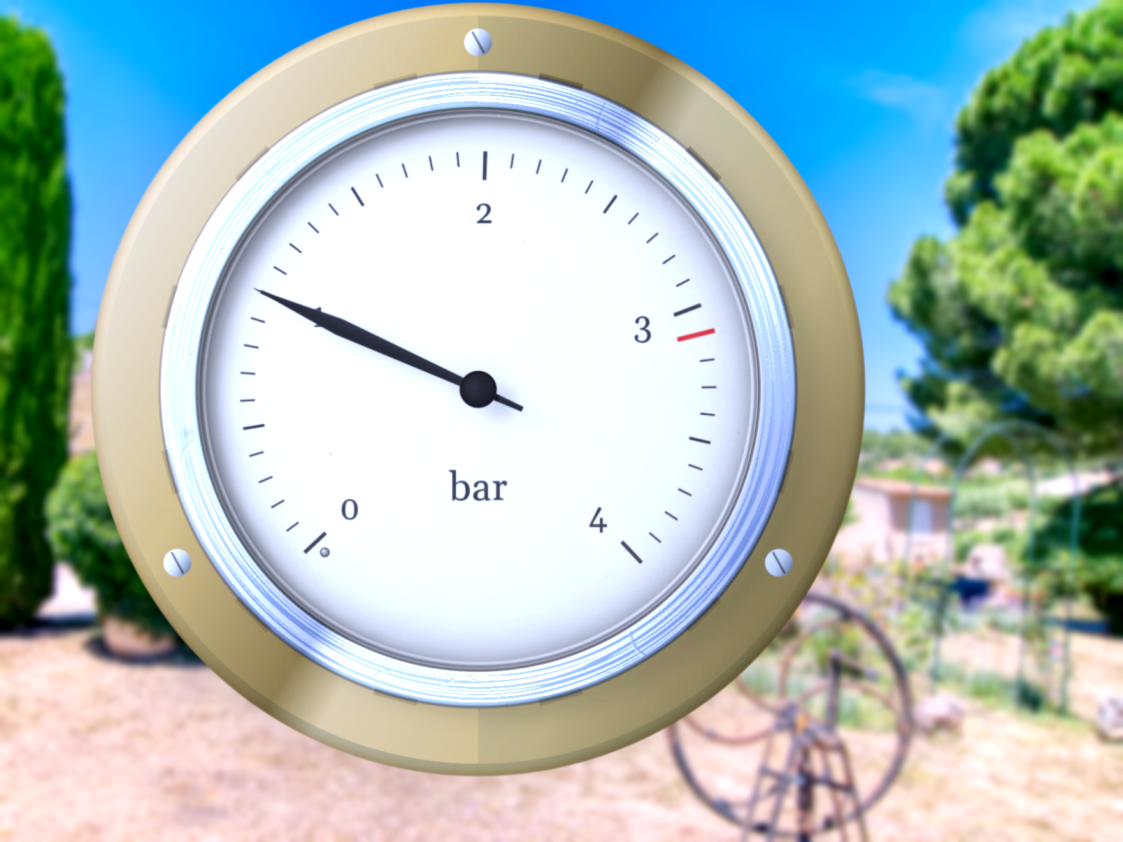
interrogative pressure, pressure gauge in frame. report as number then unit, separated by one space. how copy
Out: 1 bar
